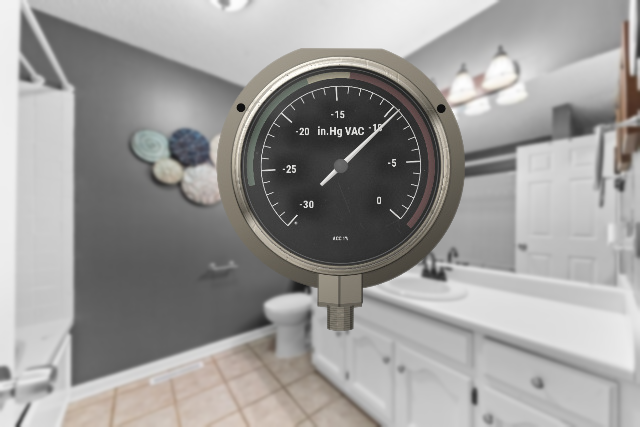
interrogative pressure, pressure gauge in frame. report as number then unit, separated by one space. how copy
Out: -9.5 inHg
